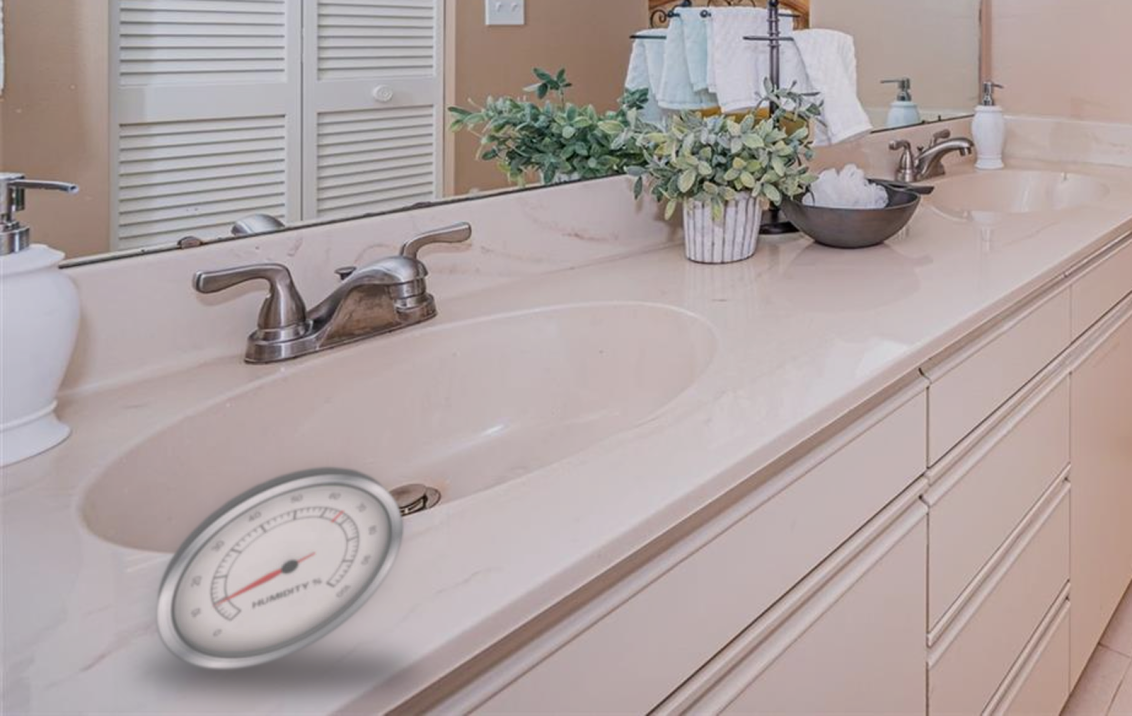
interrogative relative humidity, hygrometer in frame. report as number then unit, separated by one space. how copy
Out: 10 %
